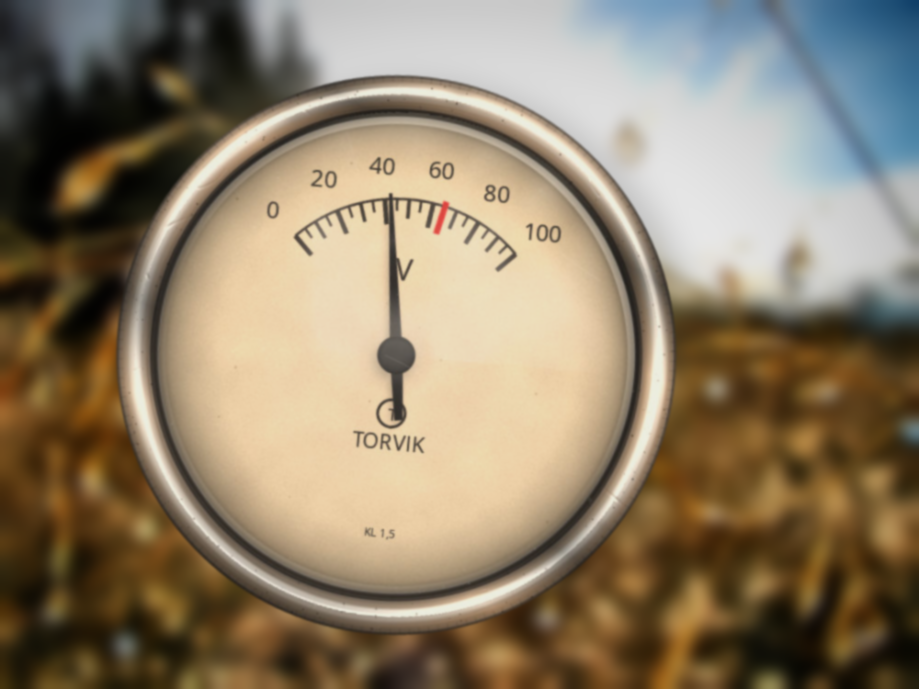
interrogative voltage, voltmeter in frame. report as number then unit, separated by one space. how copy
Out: 42.5 V
